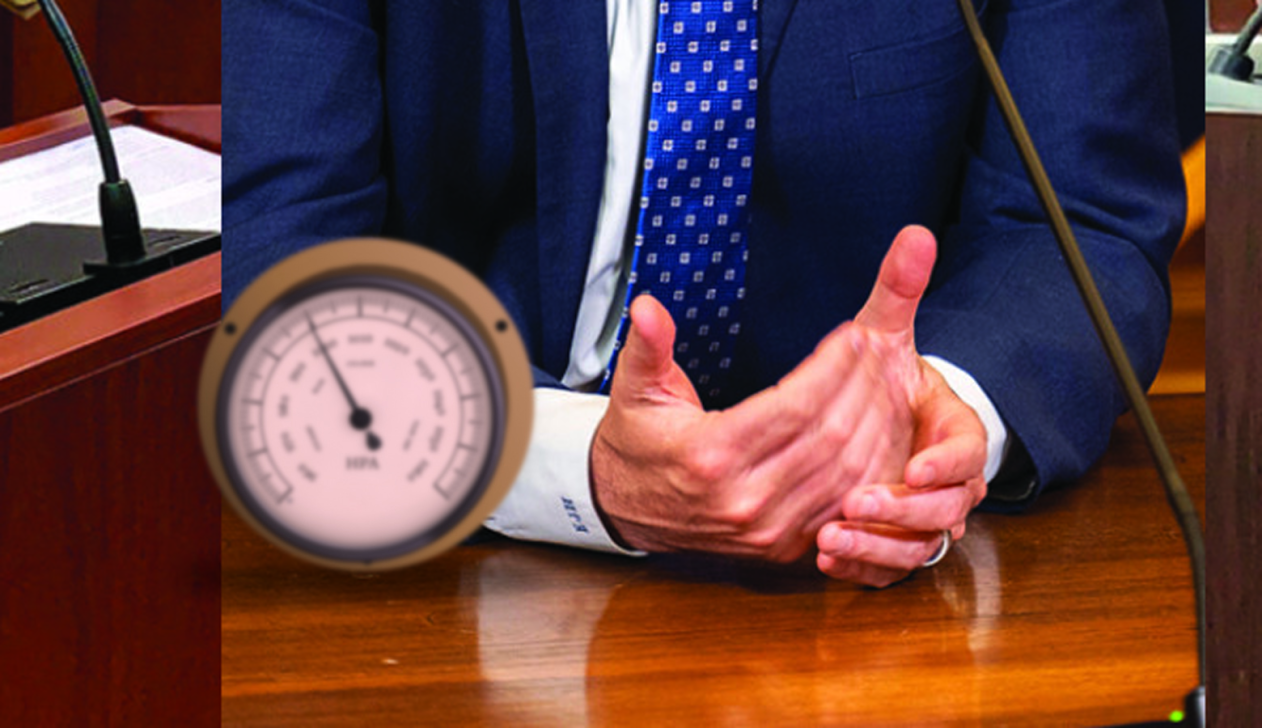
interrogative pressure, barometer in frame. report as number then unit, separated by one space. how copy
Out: 1000 hPa
